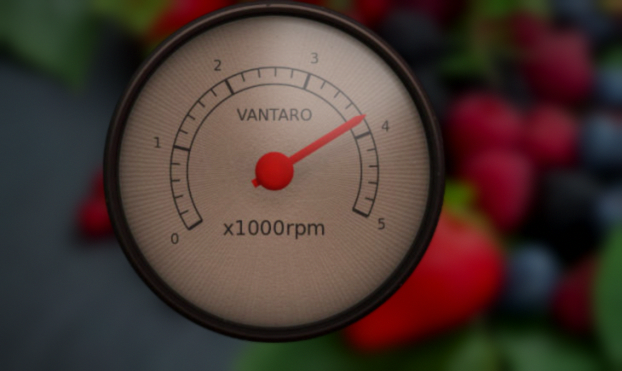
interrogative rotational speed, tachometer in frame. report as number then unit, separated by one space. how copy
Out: 3800 rpm
